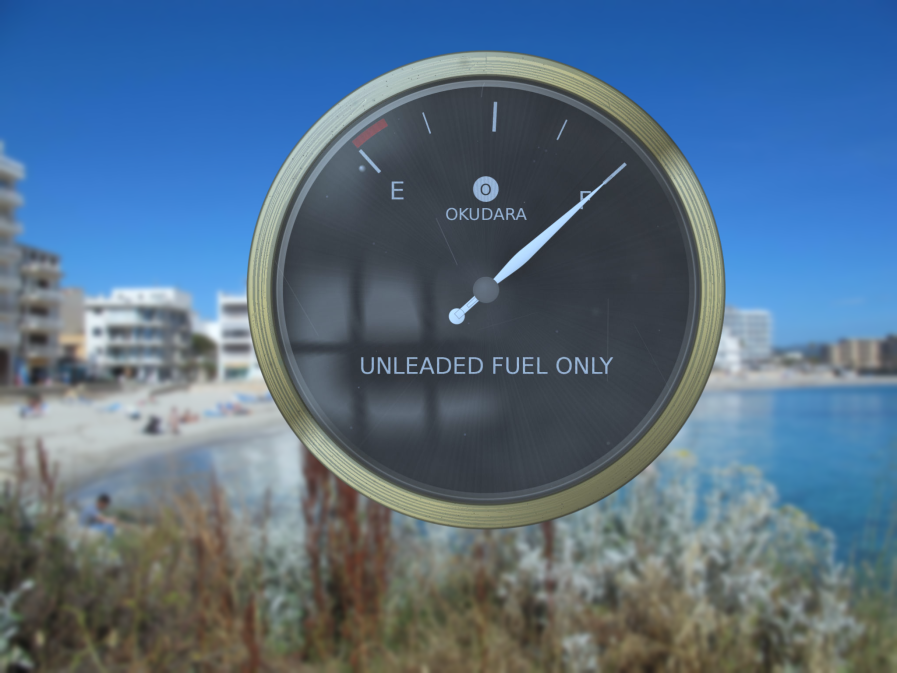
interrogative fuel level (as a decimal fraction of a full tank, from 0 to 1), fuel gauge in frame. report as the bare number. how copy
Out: 1
